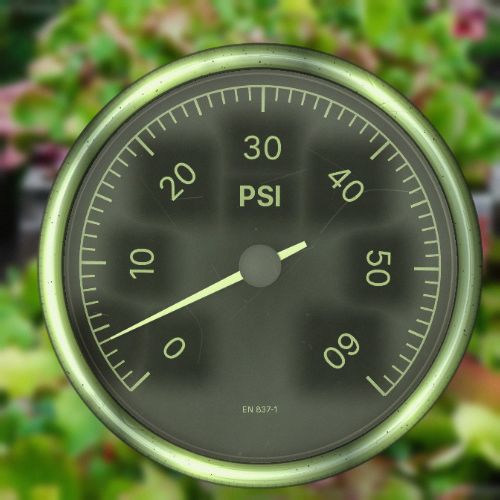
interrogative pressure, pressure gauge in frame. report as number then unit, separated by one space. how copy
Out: 4 psi
